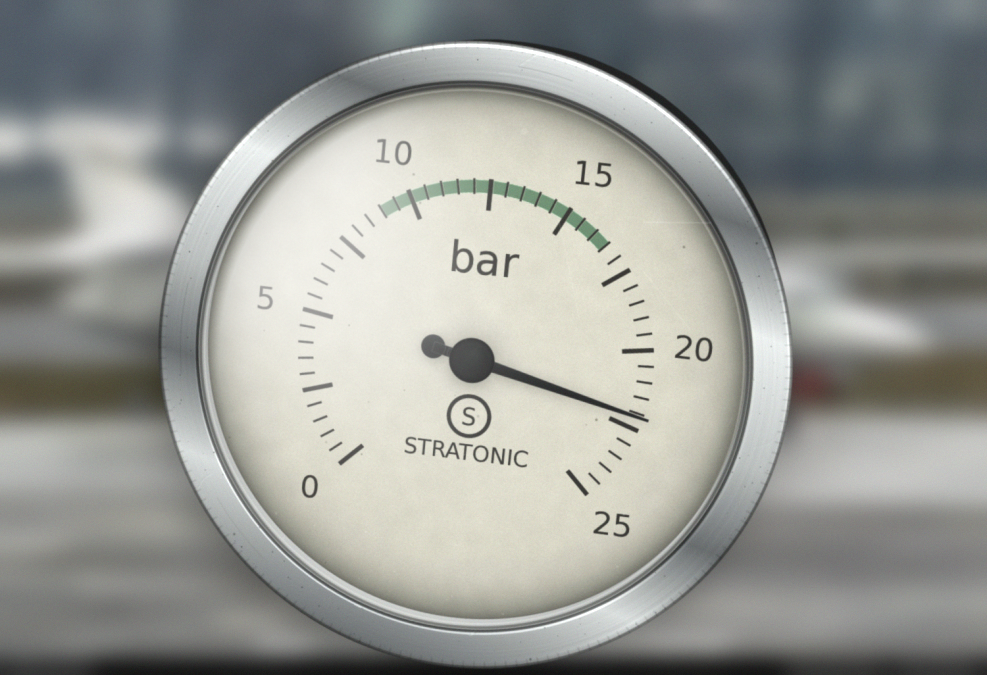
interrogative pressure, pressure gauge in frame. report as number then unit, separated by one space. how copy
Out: 22 bar
